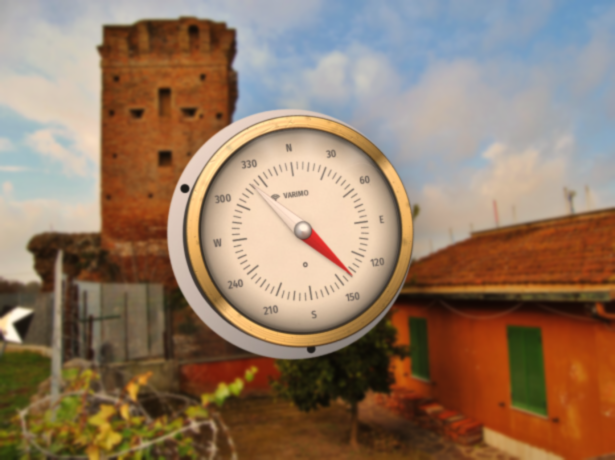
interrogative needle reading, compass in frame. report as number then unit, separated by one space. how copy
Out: 140 °
